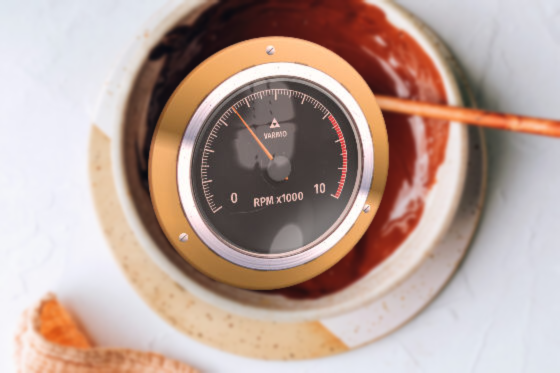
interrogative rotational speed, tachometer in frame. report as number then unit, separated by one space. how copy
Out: 3500 rpm
